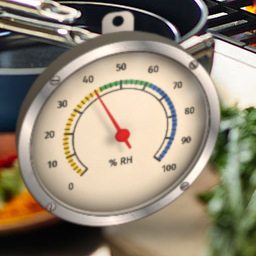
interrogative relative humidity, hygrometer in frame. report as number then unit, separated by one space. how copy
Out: 40 %
